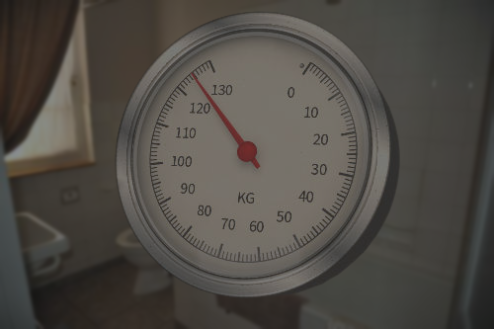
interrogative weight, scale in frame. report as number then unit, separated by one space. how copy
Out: 125 kg
